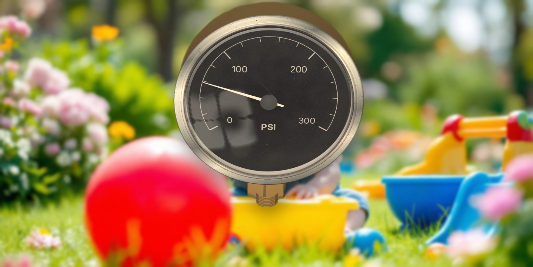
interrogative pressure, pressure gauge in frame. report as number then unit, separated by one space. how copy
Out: 60 psi
